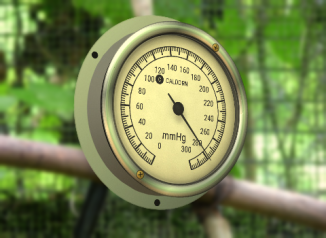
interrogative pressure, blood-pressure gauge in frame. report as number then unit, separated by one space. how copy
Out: 280 mmHg
